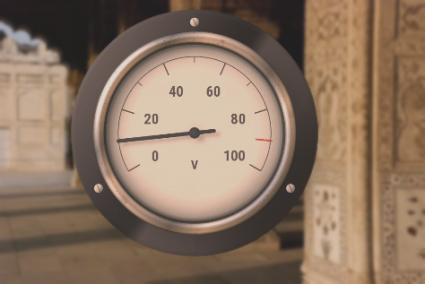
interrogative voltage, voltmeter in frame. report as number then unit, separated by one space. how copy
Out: 10 V
